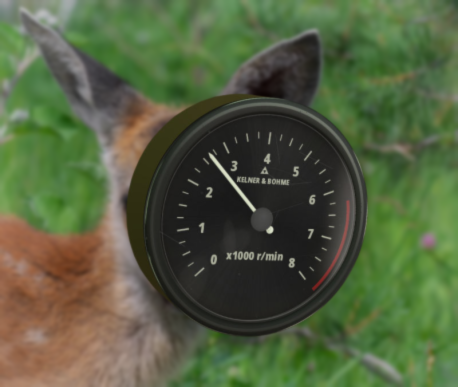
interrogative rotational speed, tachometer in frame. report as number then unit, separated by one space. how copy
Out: 2625 rpm
